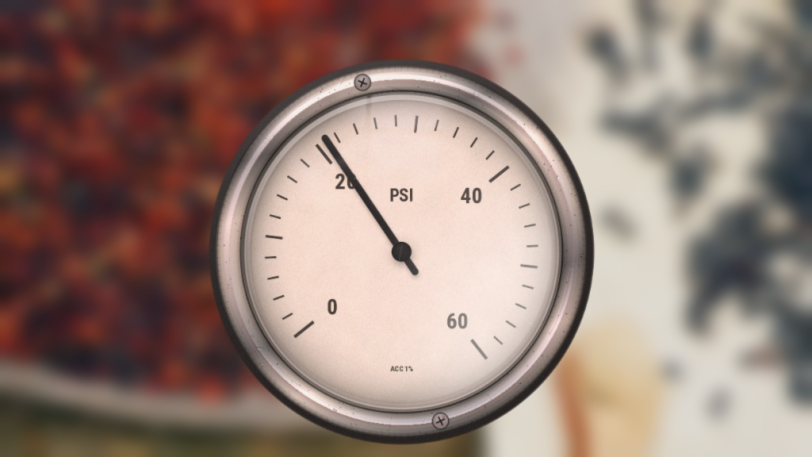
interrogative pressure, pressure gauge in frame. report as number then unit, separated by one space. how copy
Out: 21 psi
